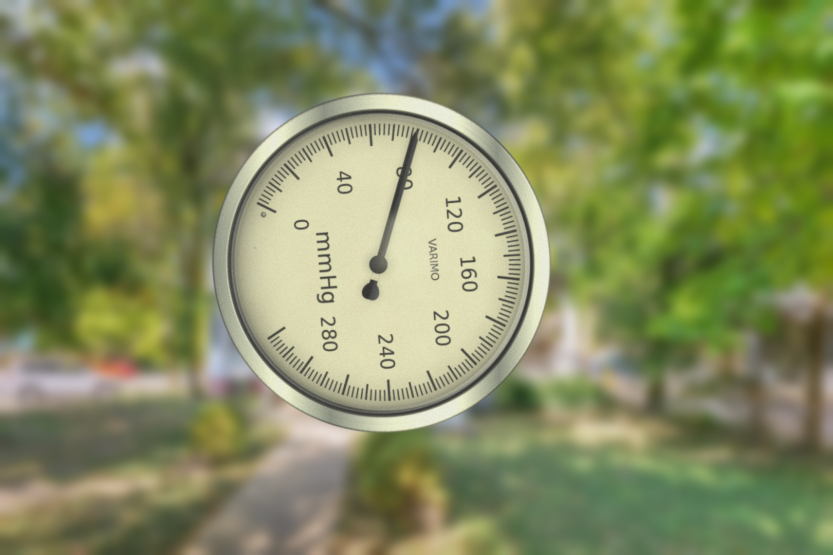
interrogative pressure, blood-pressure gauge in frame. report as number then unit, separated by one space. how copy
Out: 80 mmHg
